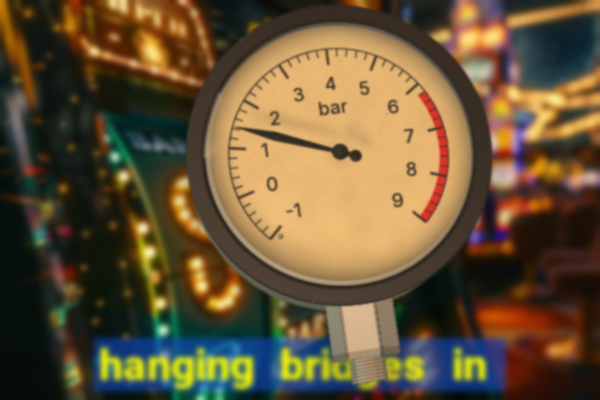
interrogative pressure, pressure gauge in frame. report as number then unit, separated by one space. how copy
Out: 1.4 bar
